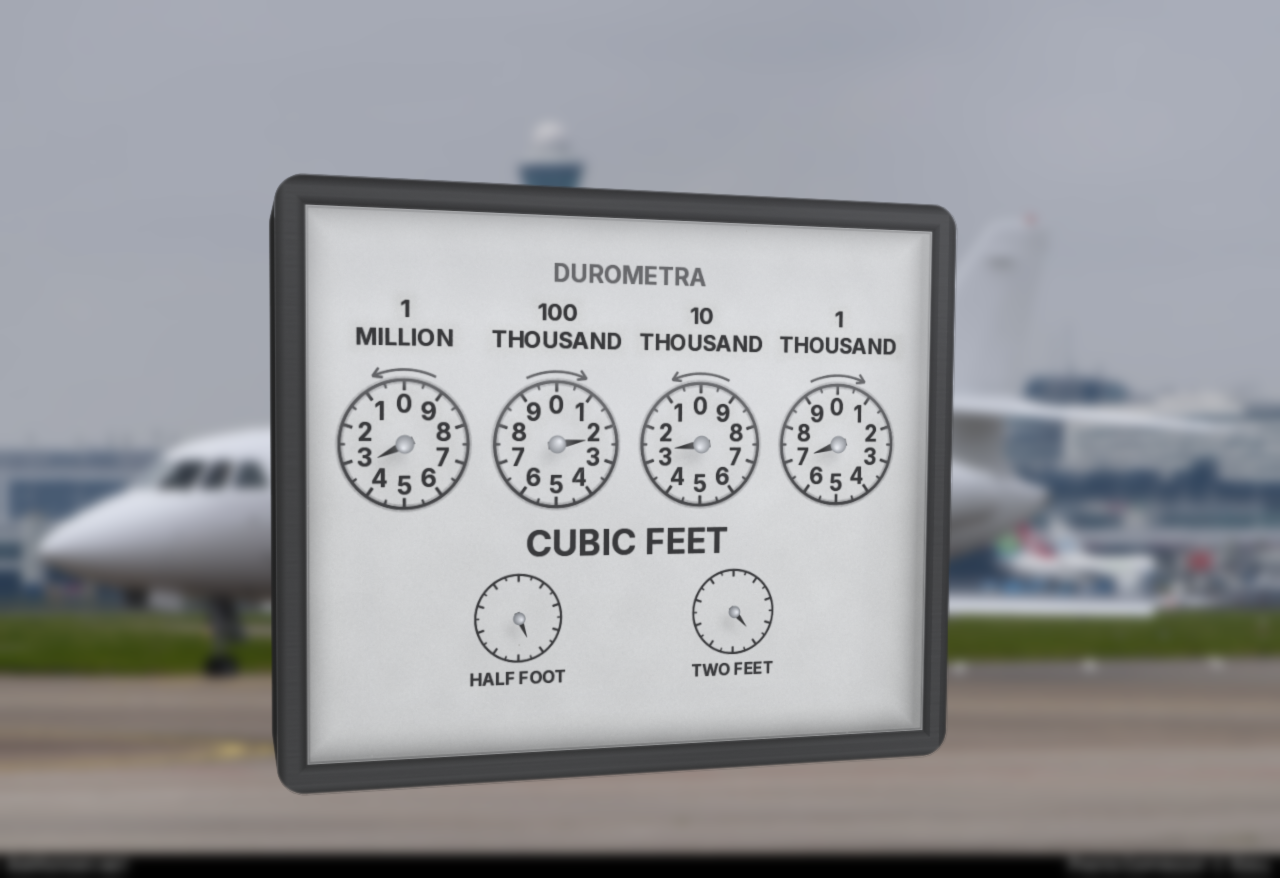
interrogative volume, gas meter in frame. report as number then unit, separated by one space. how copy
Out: 322700 ft³
